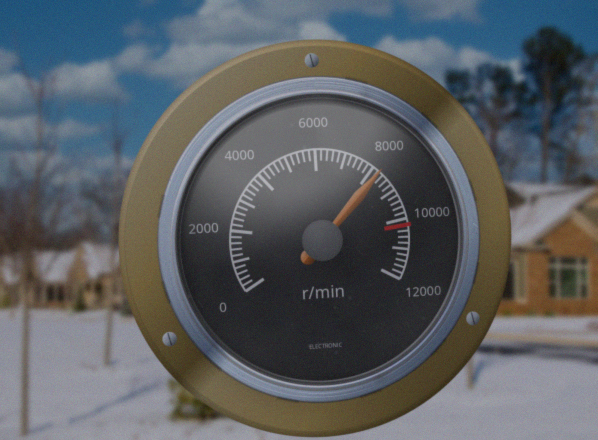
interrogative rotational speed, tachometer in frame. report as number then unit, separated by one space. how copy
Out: 8200 rpm
